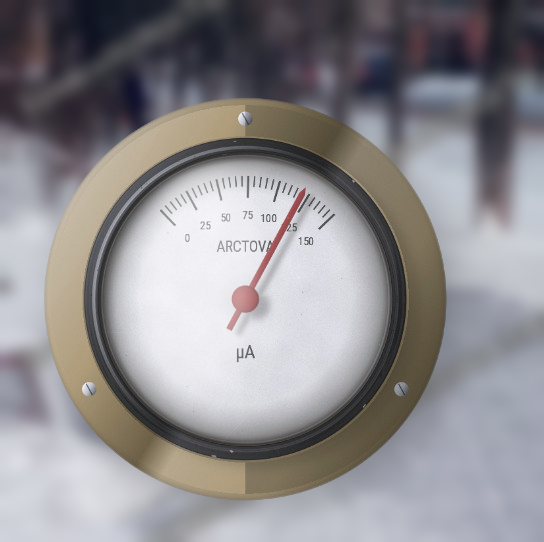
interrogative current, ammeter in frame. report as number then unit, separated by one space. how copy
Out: 120 µA
